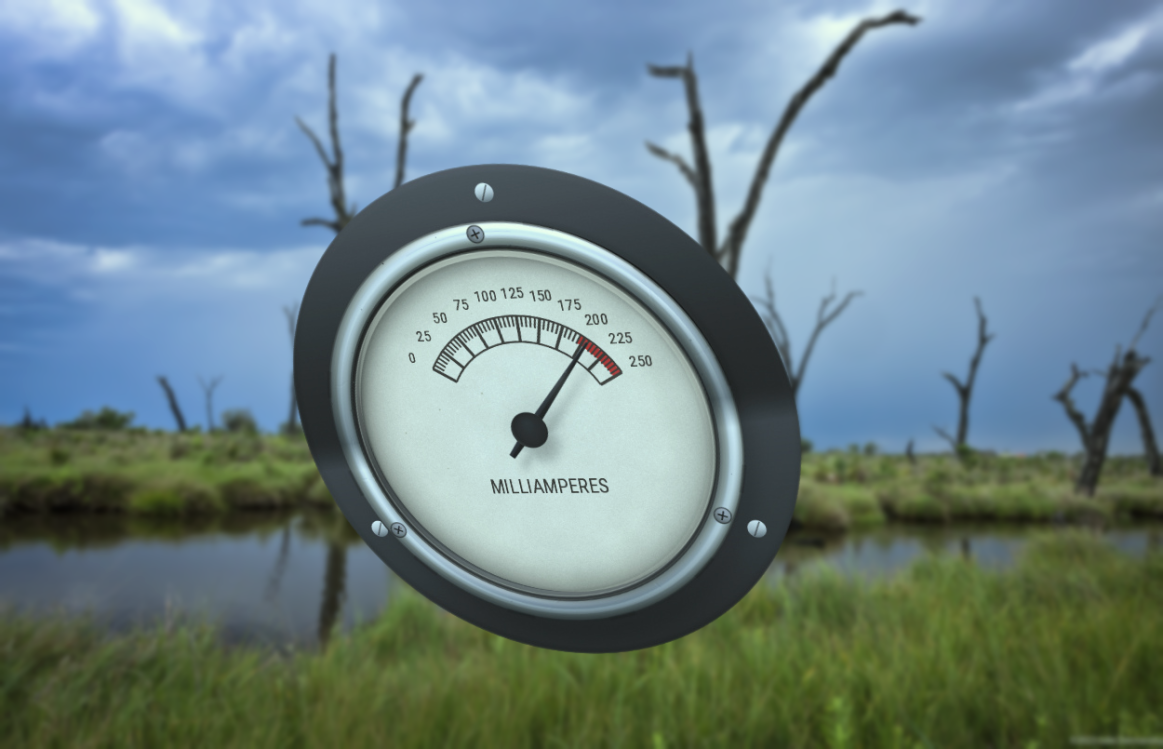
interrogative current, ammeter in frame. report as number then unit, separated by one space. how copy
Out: 205 mA
